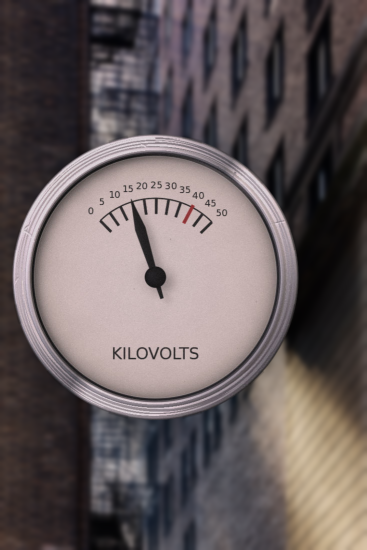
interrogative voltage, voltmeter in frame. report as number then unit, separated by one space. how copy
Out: 15 kV
